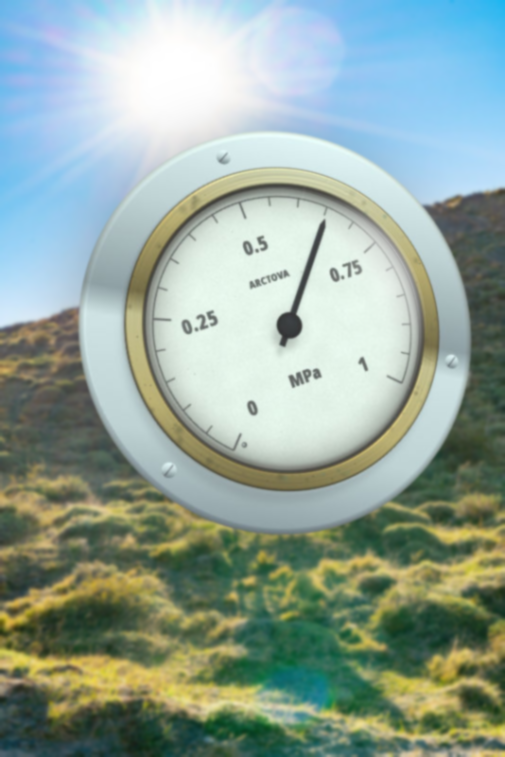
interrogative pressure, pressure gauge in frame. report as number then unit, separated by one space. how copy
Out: 0.65 MPa
